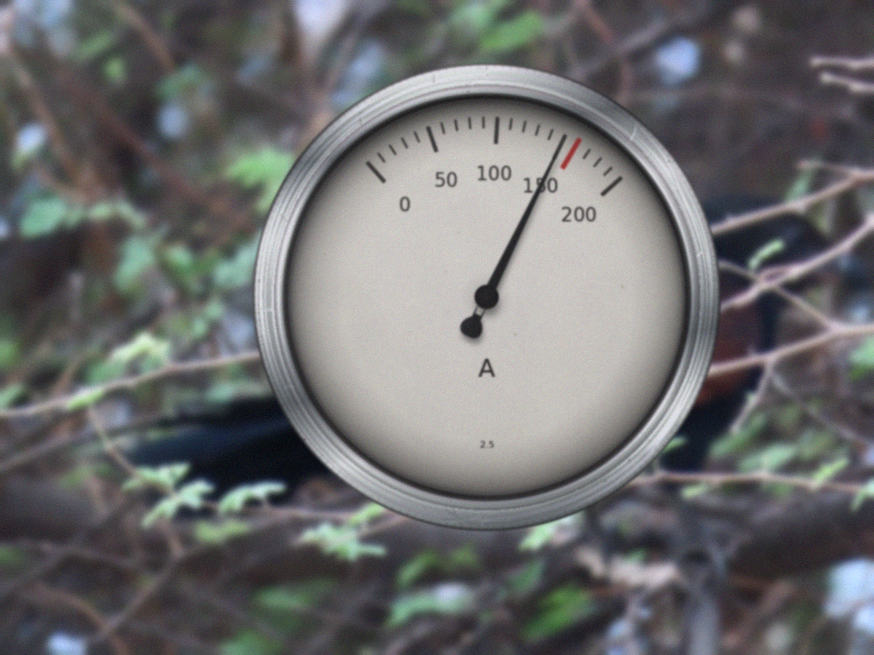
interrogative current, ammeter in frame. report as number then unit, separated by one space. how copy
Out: 150 A
